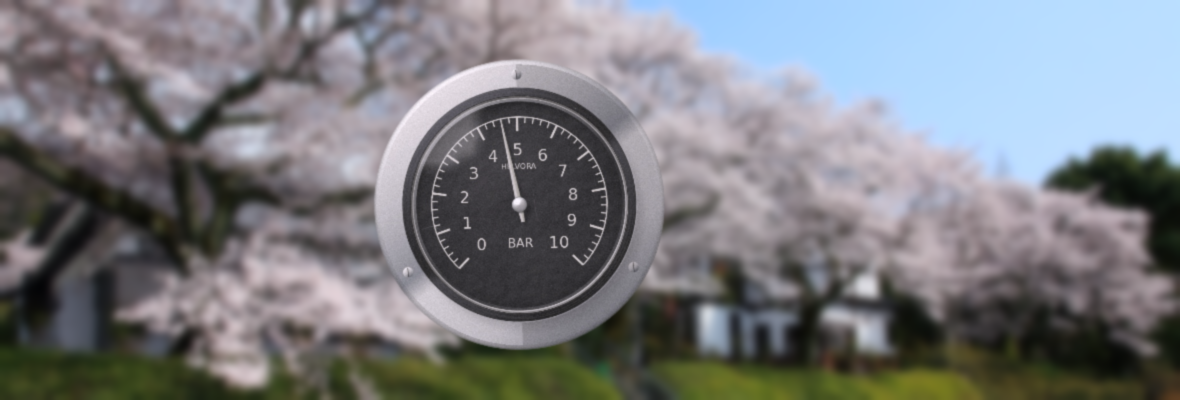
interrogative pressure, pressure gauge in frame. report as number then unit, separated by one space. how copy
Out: 4.6 bar
